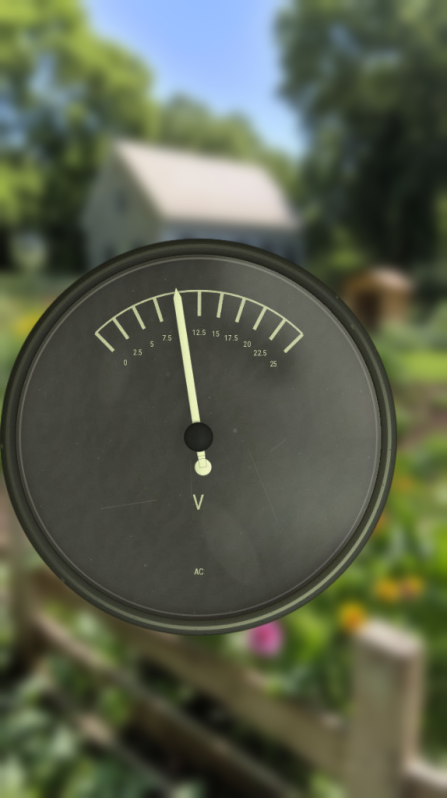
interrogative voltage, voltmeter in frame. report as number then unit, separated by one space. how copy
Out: 10 V
